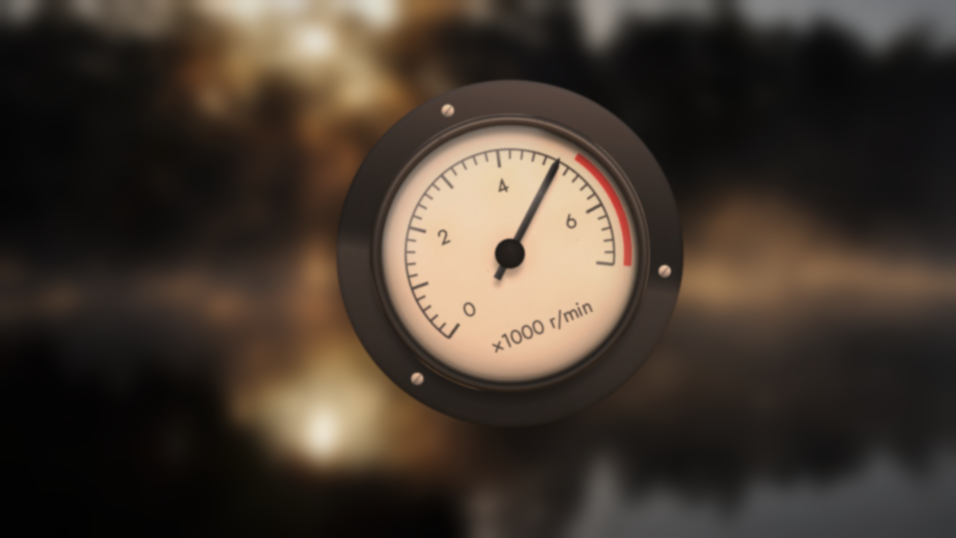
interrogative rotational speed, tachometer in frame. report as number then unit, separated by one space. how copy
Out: 5000 rpm
